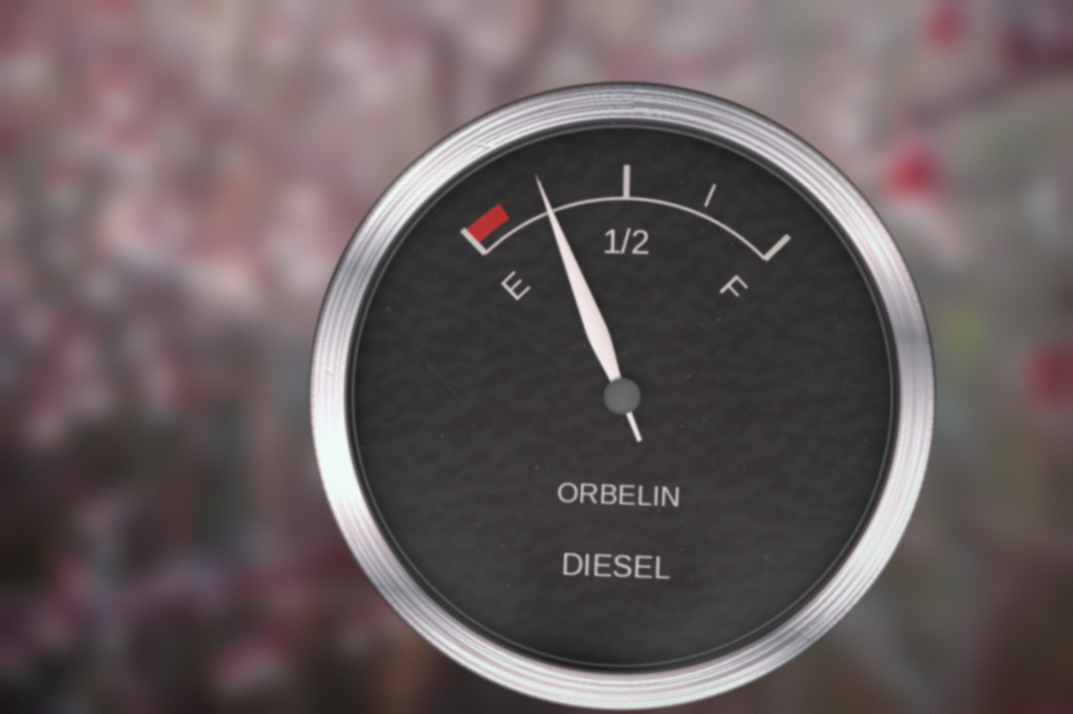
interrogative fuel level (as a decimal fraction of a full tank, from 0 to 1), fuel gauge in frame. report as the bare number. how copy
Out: 0.25
